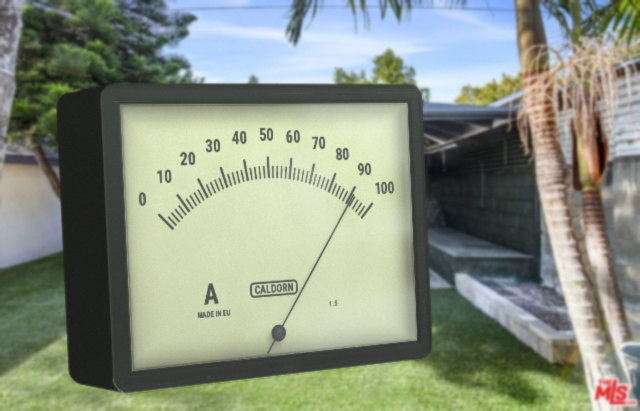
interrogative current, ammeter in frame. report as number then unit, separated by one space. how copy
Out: 90 A
